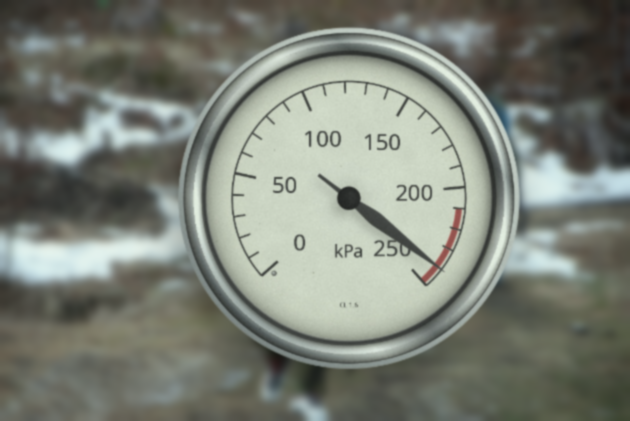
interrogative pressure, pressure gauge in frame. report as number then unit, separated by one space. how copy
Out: 240 kPa
